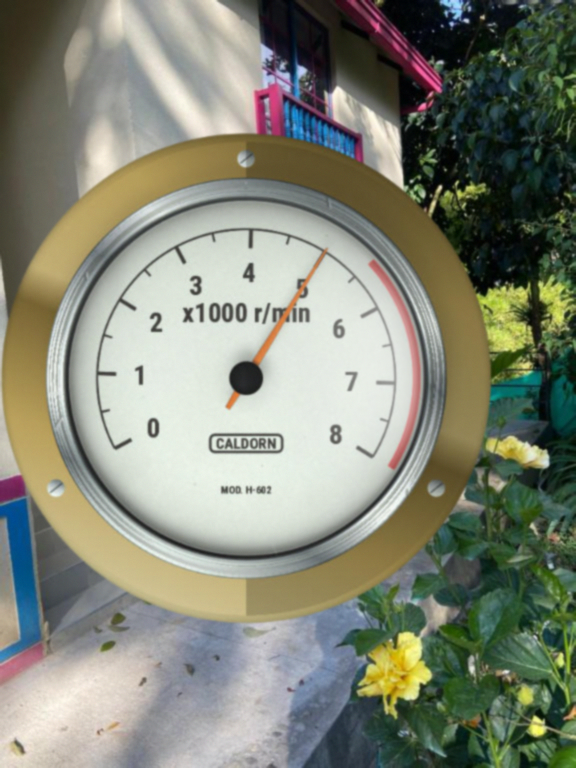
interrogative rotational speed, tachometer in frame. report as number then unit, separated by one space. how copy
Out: 5000 rpm
